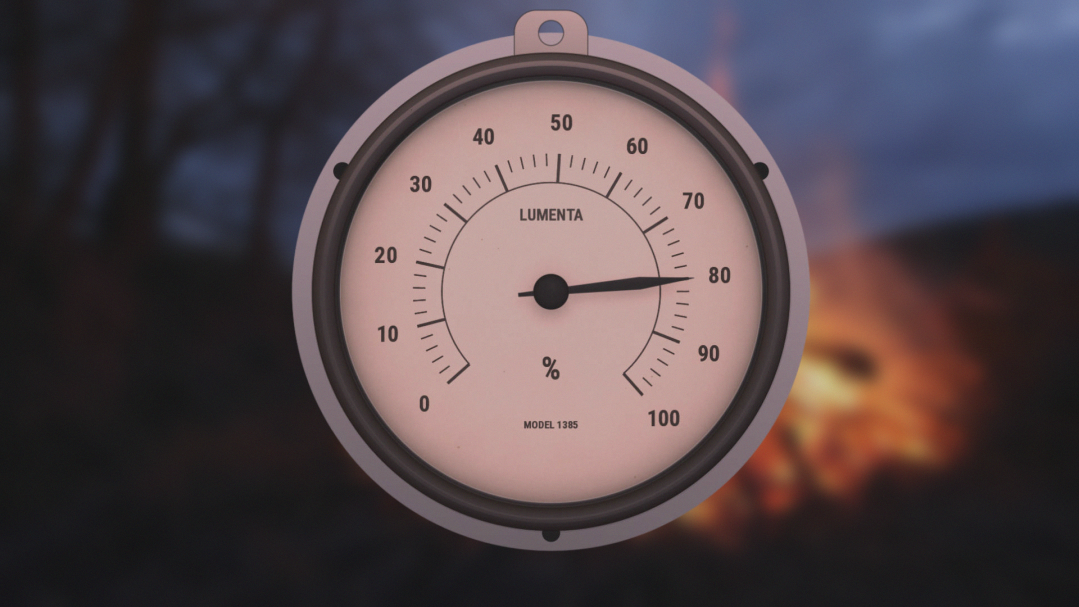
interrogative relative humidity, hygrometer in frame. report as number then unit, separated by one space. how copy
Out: 80 %
